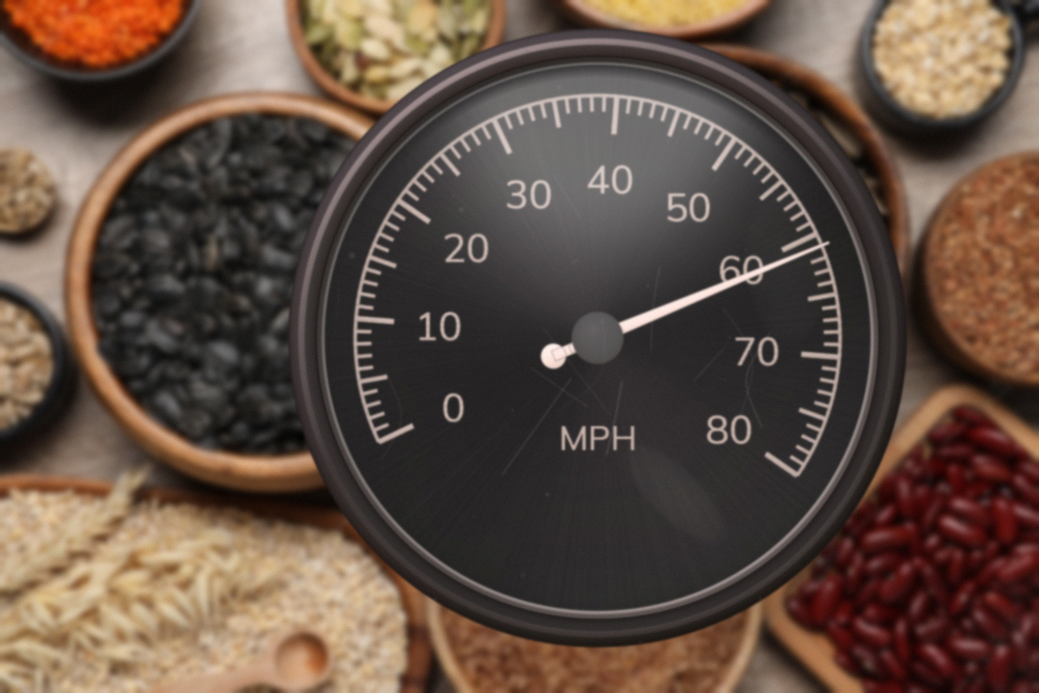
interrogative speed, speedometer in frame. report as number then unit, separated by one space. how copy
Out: 61 mph
